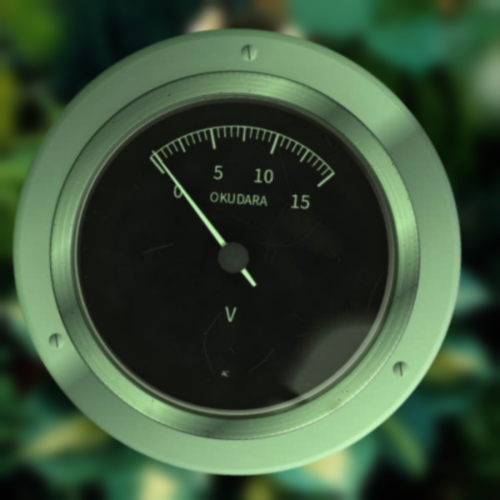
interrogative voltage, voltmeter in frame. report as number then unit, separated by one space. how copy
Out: 0.5 V
